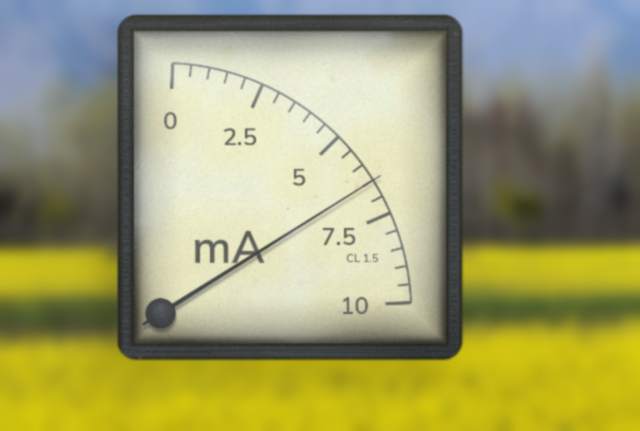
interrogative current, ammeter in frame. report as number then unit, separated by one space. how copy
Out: 6.5 mA
